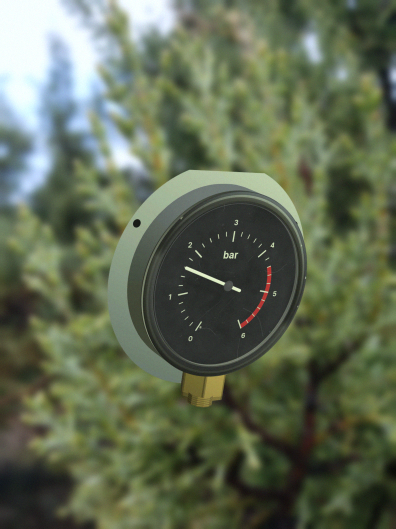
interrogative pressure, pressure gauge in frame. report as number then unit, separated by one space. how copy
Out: 1.6 bar
